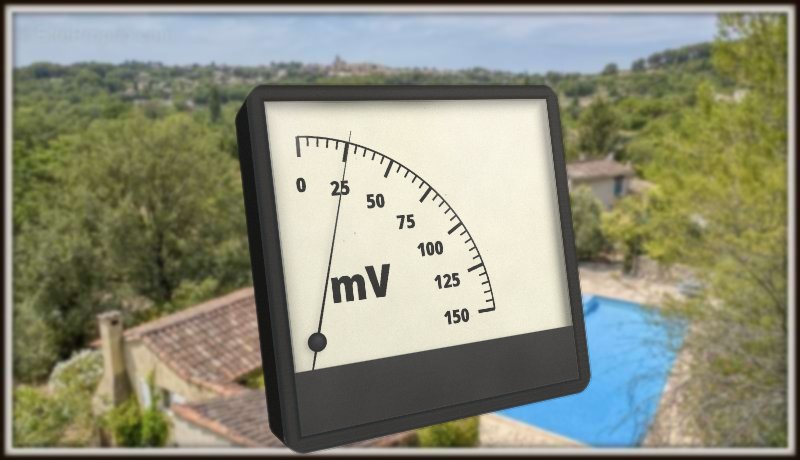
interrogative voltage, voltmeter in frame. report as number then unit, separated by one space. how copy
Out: 25 mV
